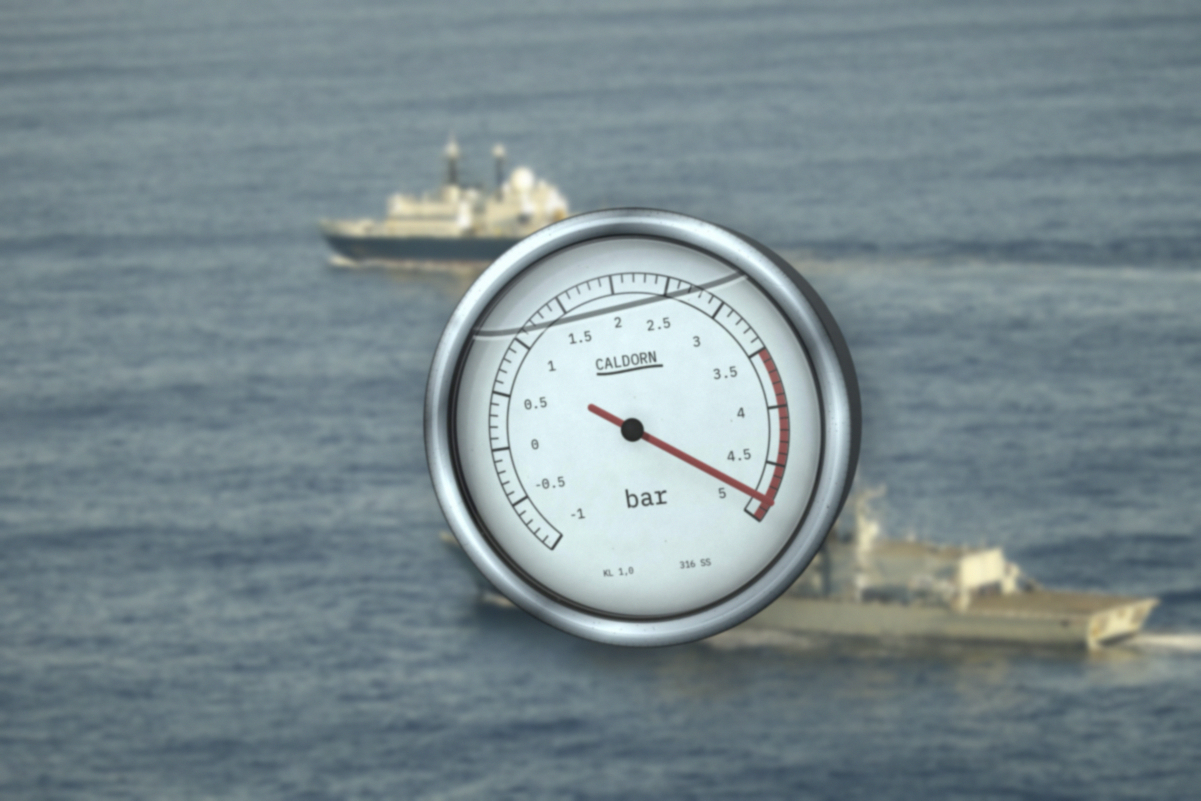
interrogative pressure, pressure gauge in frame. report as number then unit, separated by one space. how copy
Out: 4.8 bar
